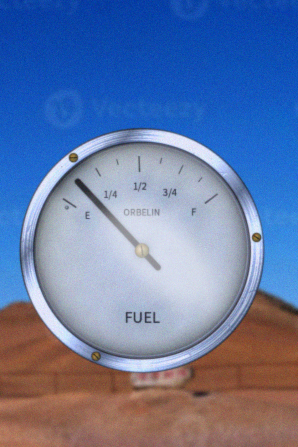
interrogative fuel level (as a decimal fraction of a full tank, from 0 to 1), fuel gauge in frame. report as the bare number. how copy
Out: 0.125
